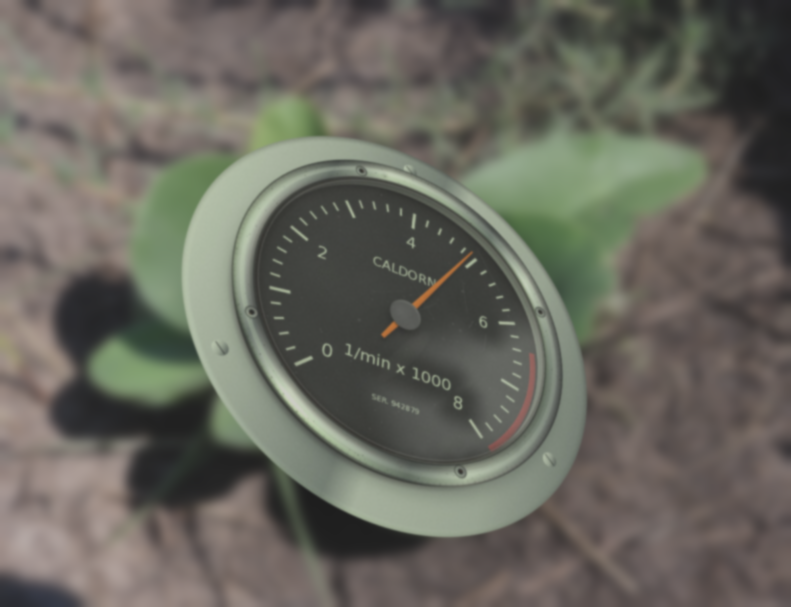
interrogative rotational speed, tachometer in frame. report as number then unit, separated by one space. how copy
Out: 4900 rpm
